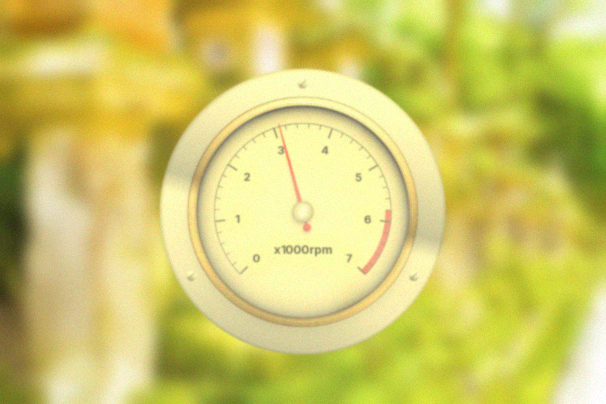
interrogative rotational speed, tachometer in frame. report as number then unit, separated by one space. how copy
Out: 3100 rpm
